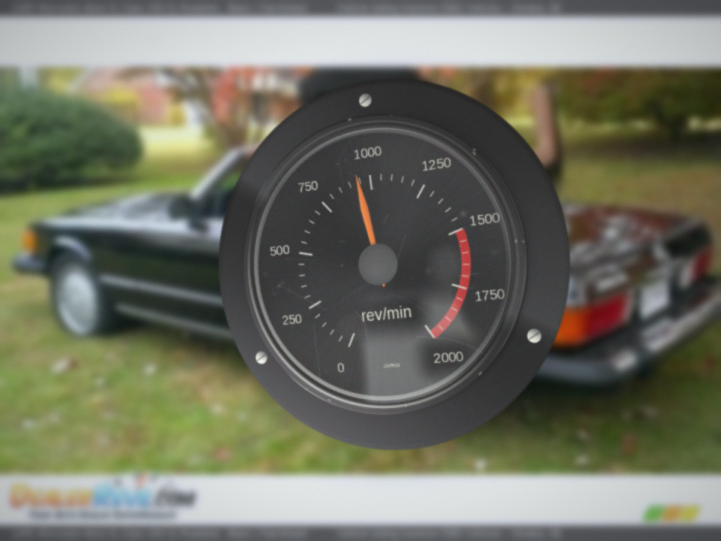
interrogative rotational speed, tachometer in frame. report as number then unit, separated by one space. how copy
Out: 950 rpm
